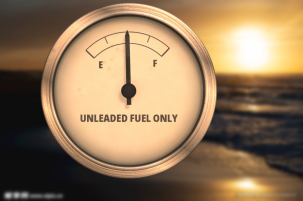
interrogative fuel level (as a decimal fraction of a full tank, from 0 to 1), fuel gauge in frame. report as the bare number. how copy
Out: 0.5
